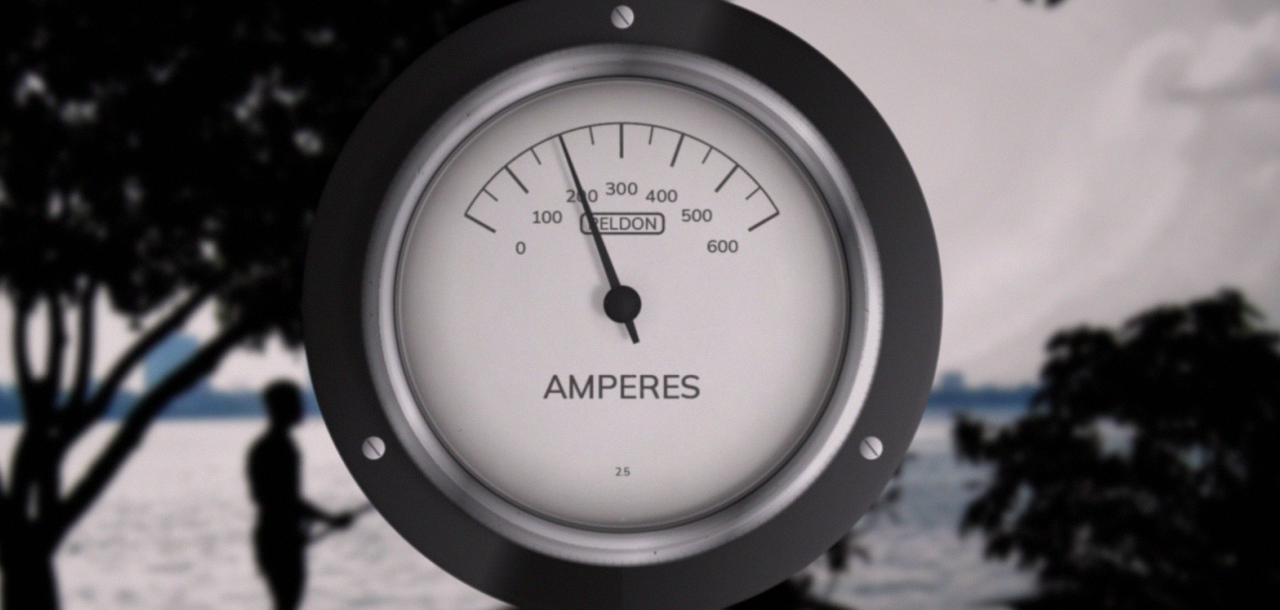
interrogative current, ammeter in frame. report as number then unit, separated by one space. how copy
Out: 200 A
